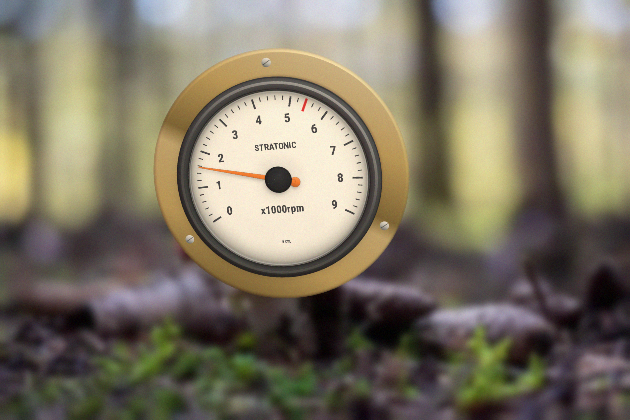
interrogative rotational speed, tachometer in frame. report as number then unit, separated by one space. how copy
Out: 1600 rpm
